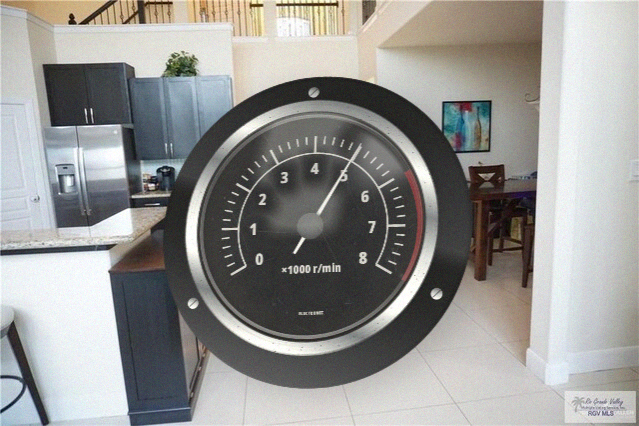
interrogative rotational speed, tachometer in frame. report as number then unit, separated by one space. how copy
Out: 5000 rpm
